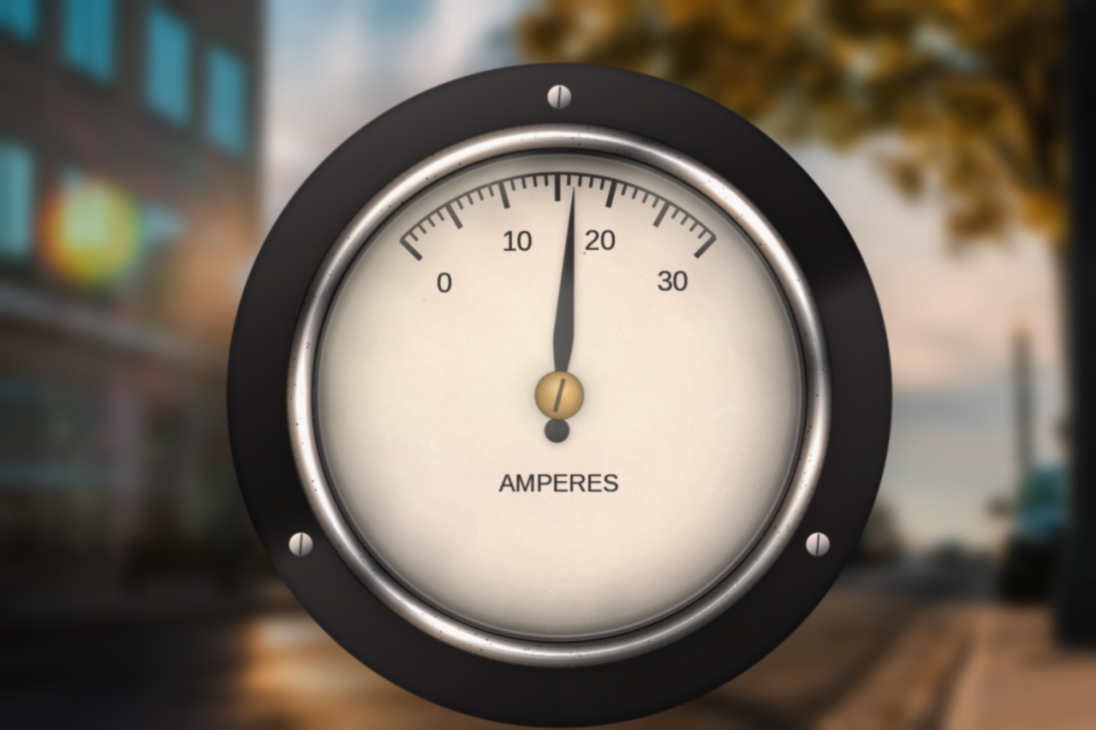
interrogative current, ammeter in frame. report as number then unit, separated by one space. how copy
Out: 16.5 A
